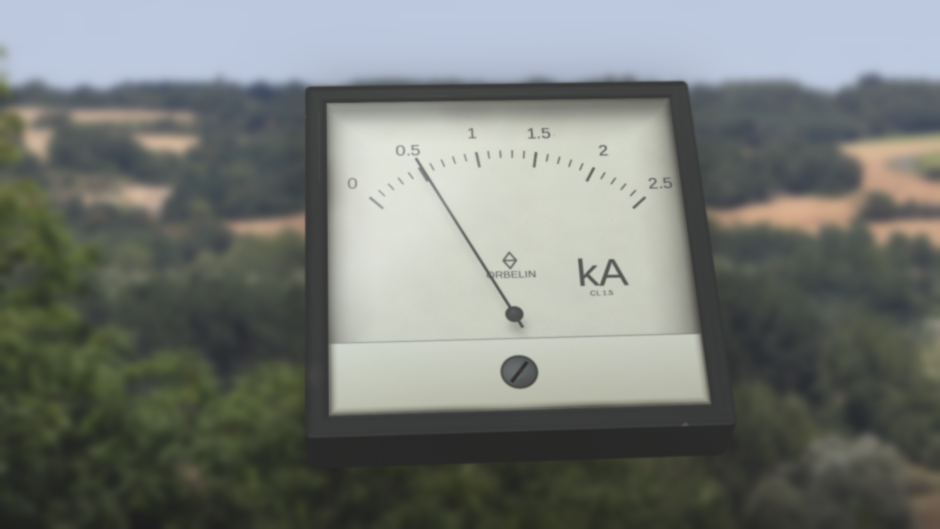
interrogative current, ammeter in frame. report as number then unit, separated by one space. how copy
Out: 0.5 kA
